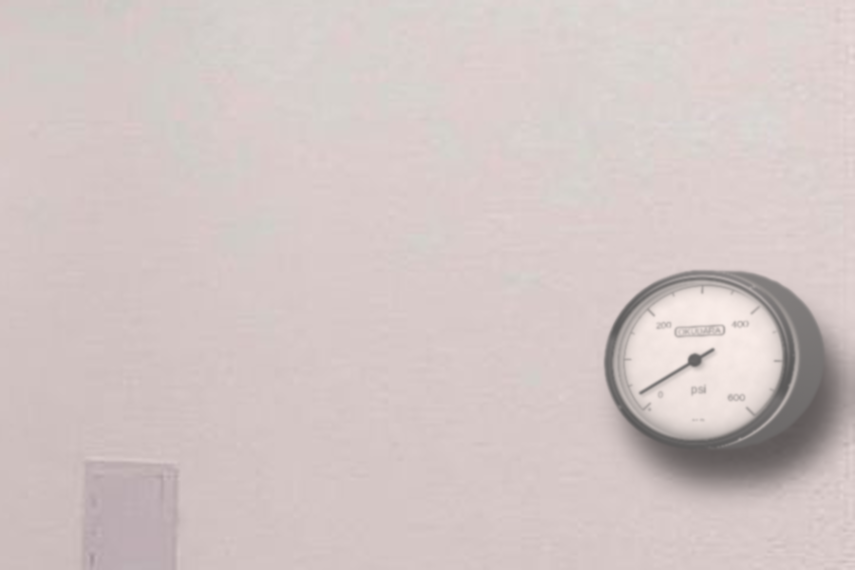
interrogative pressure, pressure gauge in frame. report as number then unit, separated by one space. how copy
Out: 25 psi
